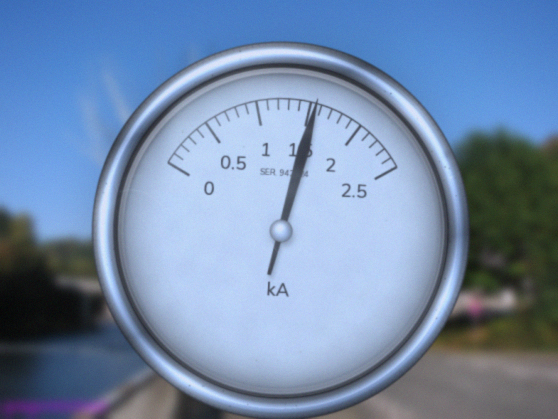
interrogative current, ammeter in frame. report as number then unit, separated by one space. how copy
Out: 1.55 kA
